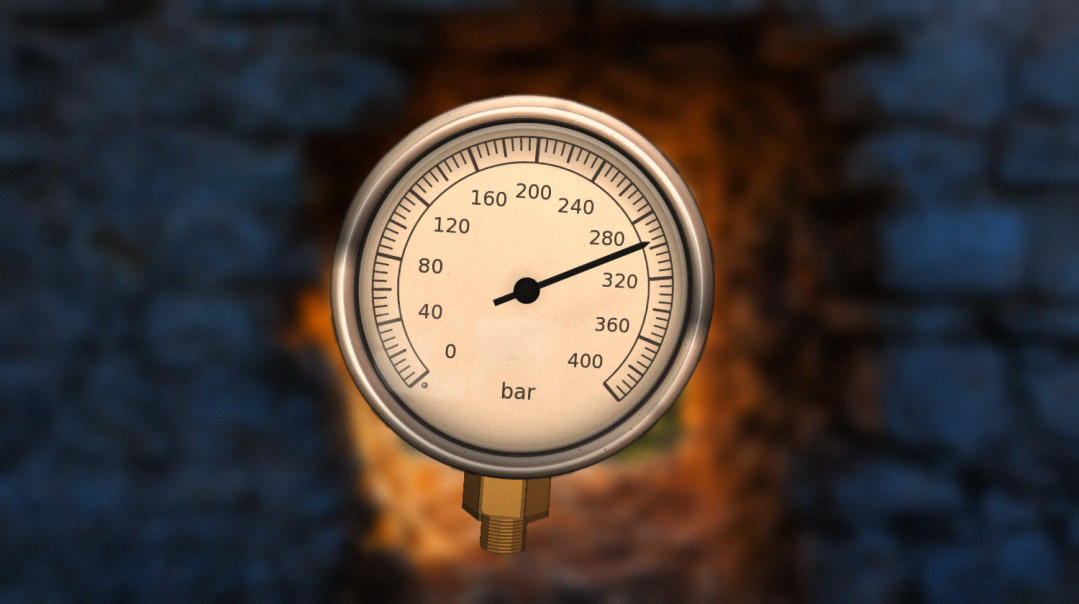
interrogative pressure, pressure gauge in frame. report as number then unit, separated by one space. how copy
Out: 295 bar
